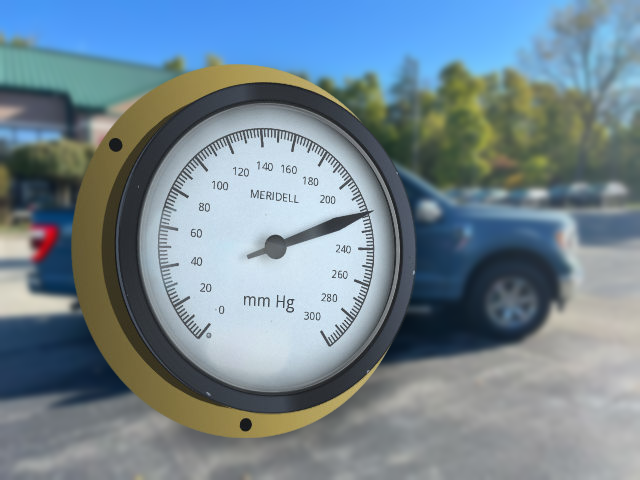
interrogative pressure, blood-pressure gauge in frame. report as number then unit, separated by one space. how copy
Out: 220 mmHg
